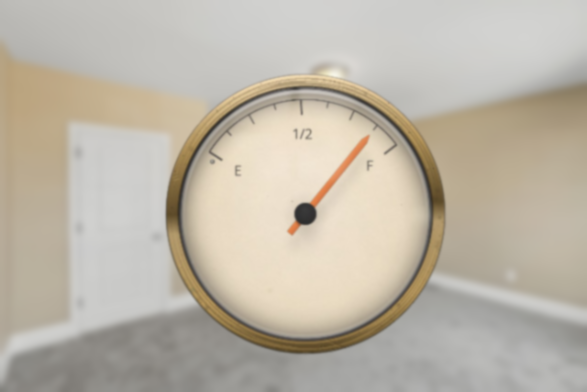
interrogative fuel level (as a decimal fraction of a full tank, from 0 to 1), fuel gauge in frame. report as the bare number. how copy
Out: 0.875
